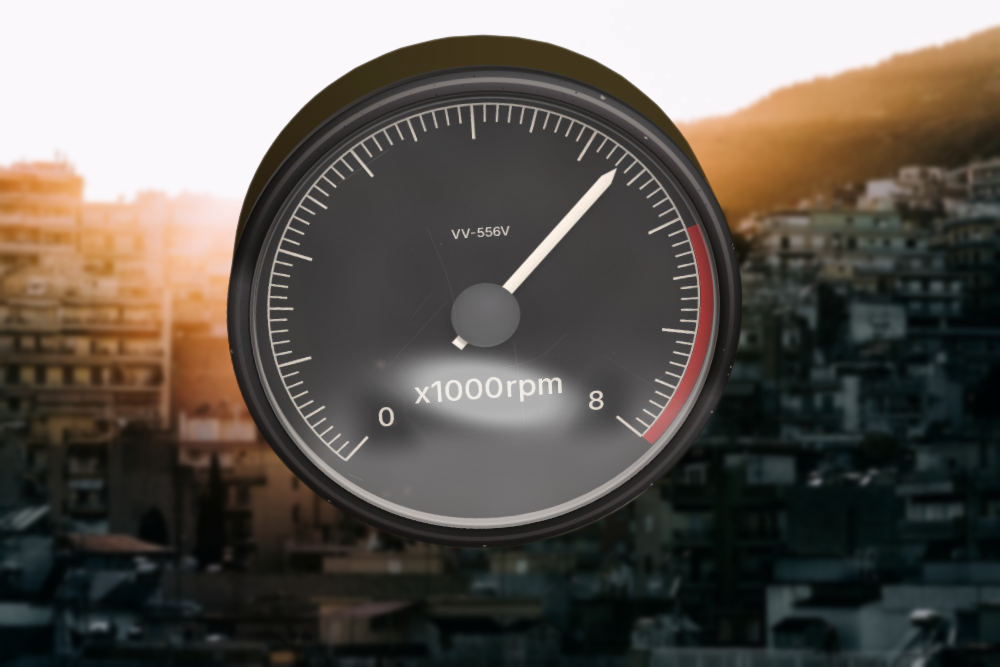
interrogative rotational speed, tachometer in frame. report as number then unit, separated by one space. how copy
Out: 5300 rpm
